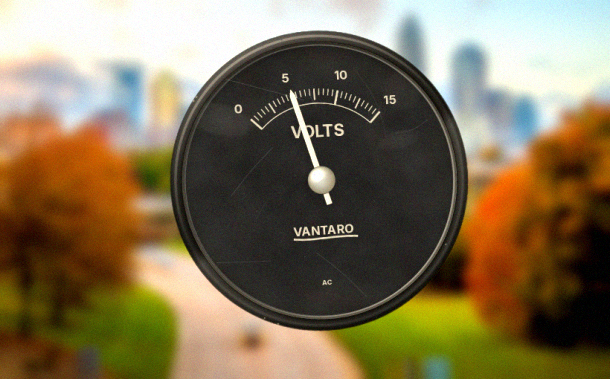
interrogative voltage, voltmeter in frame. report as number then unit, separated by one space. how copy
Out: 5 V
